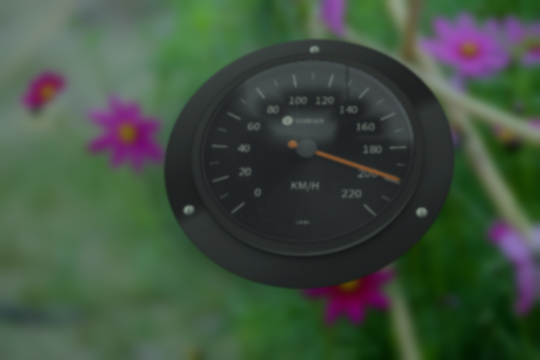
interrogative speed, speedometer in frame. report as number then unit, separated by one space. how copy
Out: 200 km/h
